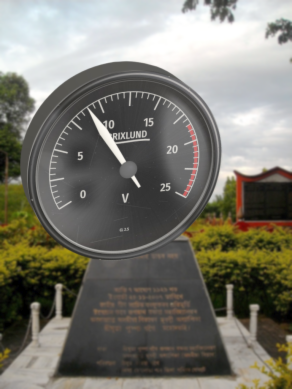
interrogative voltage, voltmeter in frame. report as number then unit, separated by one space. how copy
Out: 9 V
